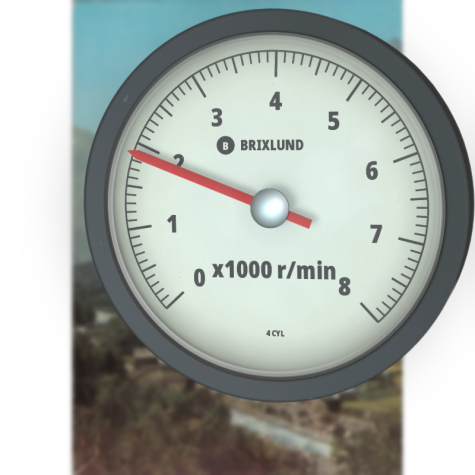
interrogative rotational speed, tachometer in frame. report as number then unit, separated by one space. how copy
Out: 1900 rpm
